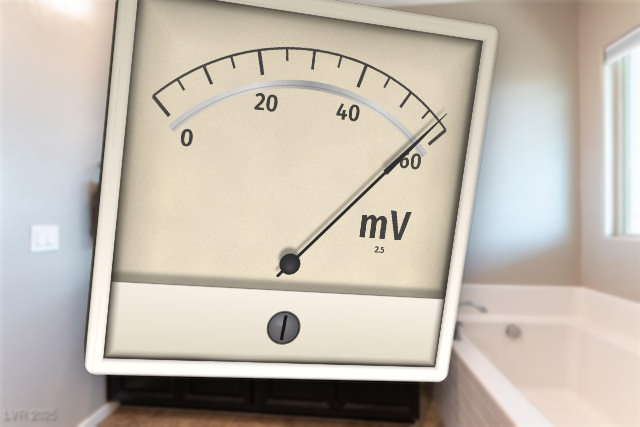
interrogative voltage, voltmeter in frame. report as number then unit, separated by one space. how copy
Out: 57.5 mV
